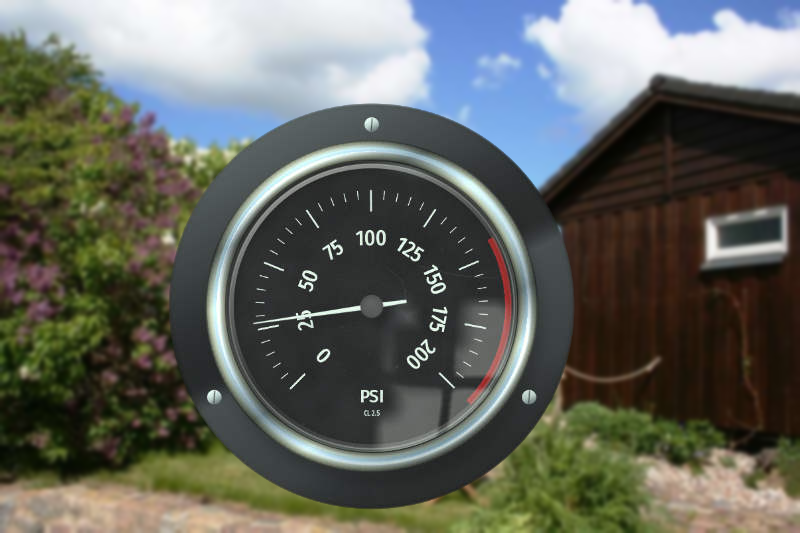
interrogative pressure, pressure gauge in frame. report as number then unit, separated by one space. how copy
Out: 27.5 psi
